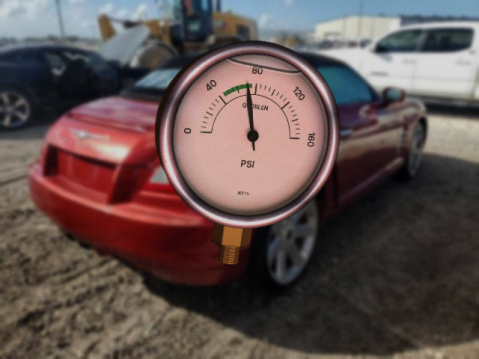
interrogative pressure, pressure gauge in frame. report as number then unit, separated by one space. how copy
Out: 70 psi
